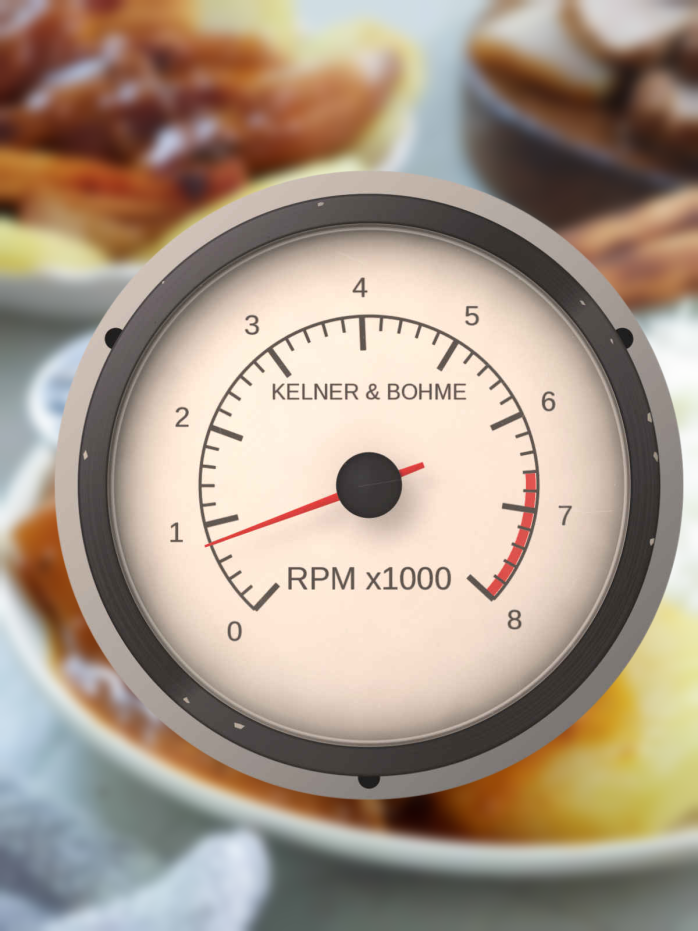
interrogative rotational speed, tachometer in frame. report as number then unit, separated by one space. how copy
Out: 800 rpm
